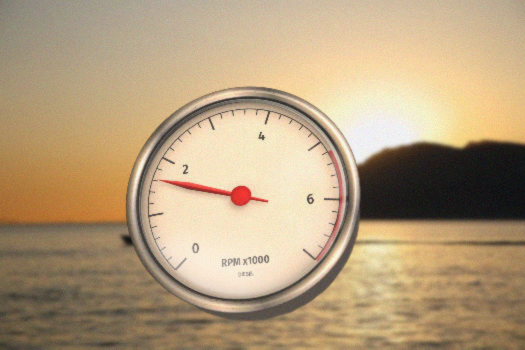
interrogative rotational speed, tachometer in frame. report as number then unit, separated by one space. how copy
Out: 1600 rpm
